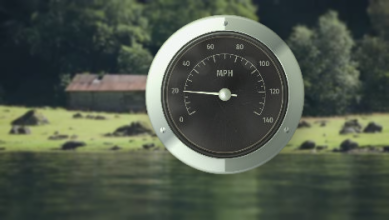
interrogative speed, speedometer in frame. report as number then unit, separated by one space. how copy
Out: 20 mph
